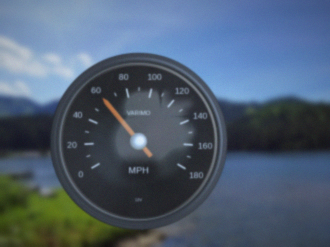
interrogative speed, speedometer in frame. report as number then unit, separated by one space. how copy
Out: 60 mph
